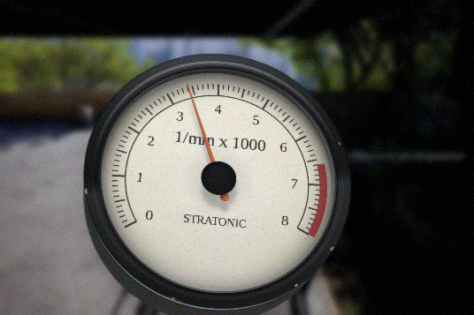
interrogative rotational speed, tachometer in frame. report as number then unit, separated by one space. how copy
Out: 3400 rpm
